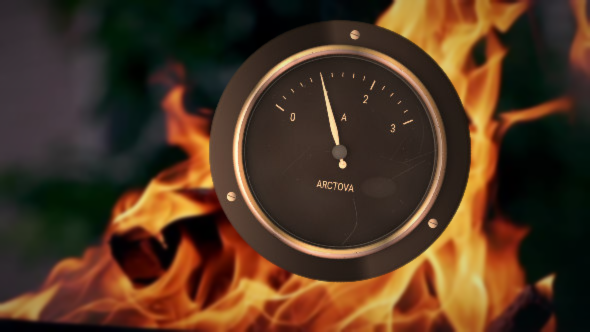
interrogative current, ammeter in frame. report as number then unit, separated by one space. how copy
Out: 1 A
